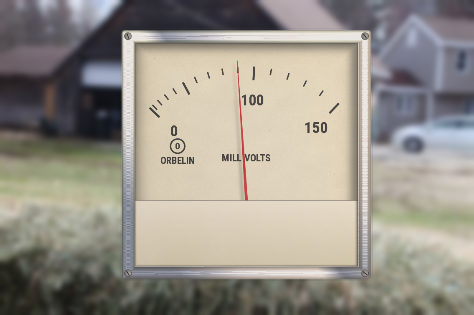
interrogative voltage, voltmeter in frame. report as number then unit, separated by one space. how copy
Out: 90 mV
